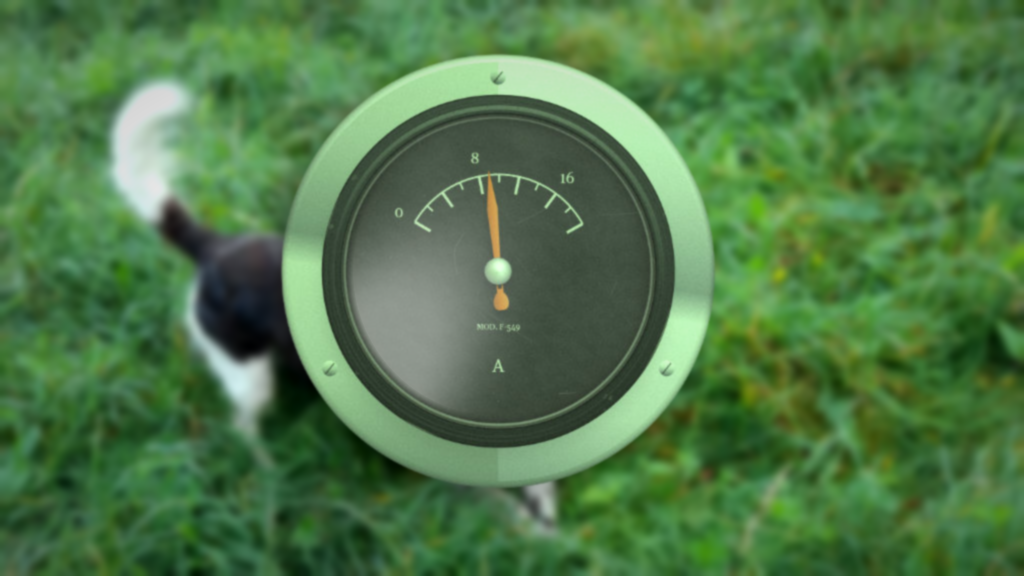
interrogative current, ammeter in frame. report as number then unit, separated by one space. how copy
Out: 9 A
